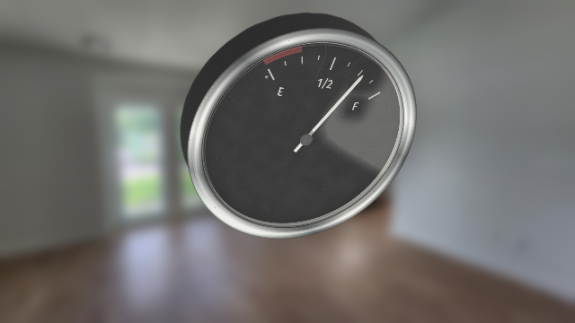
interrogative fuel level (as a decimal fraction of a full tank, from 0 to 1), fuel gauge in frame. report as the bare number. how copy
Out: 0.75
